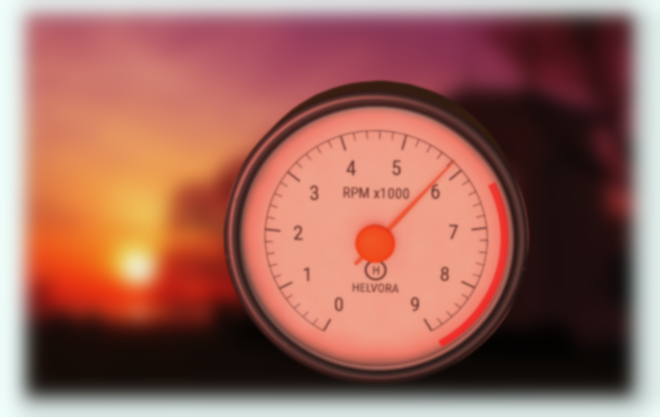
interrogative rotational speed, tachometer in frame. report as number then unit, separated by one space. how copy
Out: 5800 rpm
